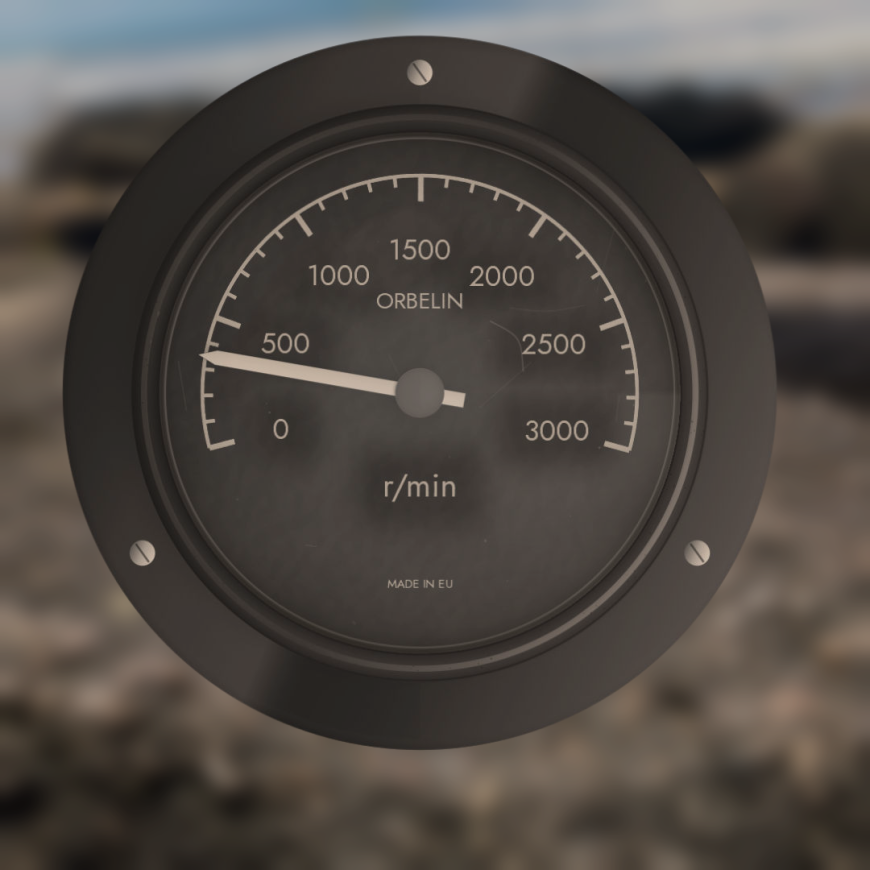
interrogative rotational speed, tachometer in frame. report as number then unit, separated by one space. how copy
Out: 350 rpm
